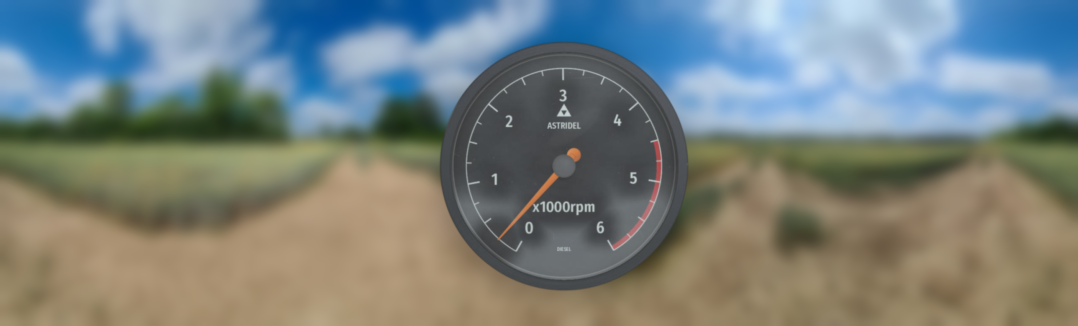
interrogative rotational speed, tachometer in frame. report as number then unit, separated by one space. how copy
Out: 250 rpm
